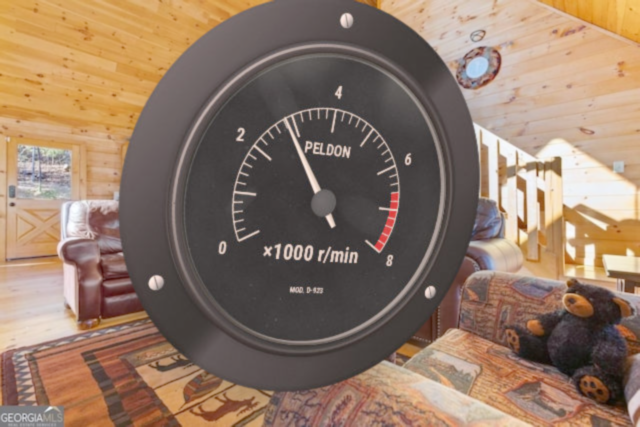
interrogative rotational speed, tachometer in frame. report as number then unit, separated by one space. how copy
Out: 2800 rpm
